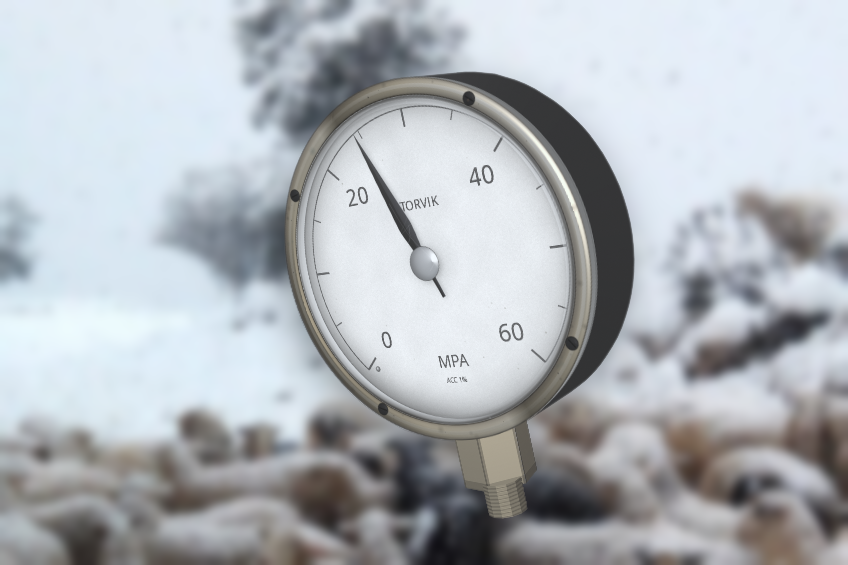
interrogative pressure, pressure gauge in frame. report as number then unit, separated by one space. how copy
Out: 25 MPa
